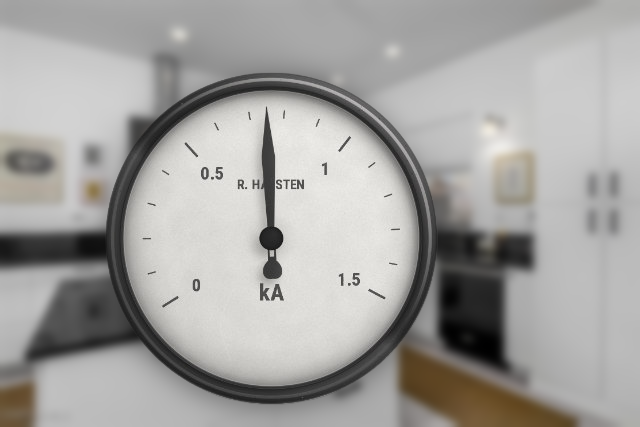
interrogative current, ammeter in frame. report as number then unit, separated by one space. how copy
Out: 0.75 kA
